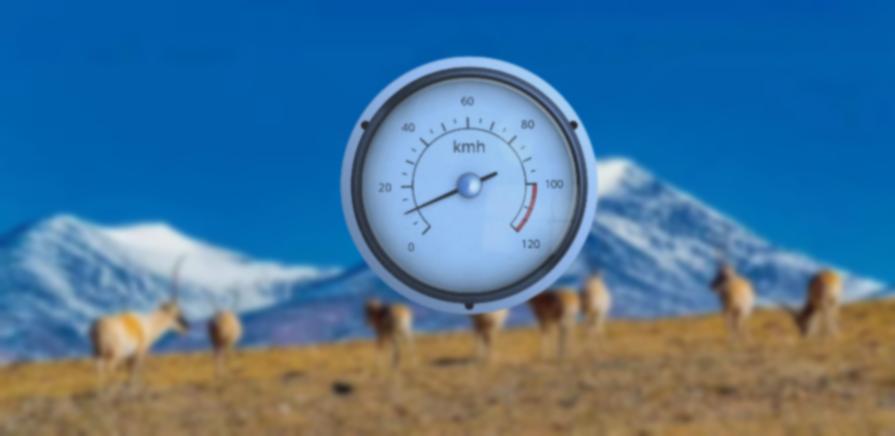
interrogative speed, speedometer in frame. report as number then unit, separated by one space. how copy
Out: 10 km/h
